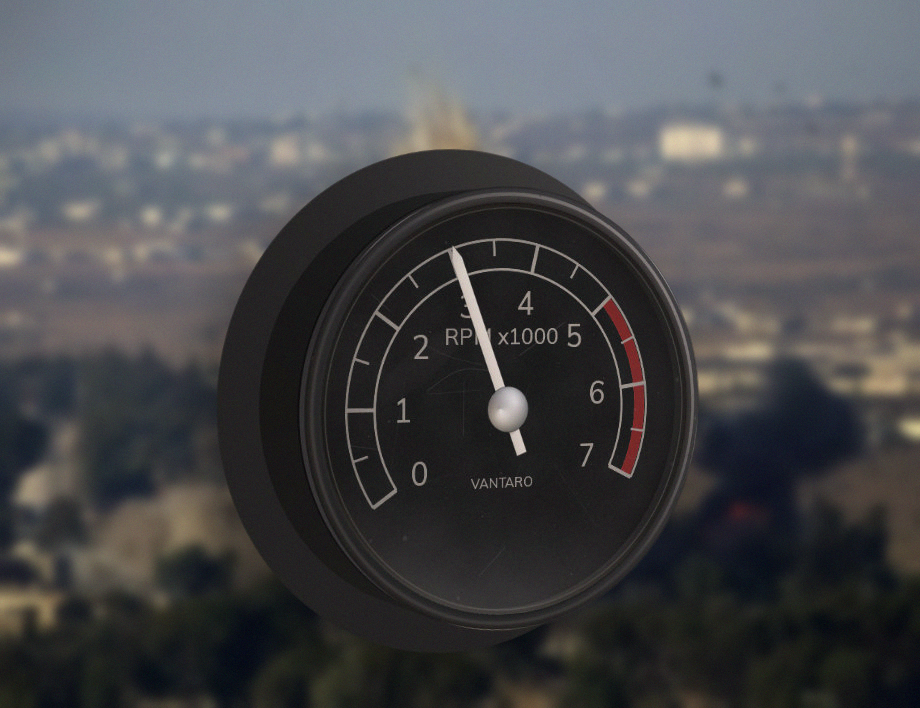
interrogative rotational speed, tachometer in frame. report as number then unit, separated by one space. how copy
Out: 3000 rpm
